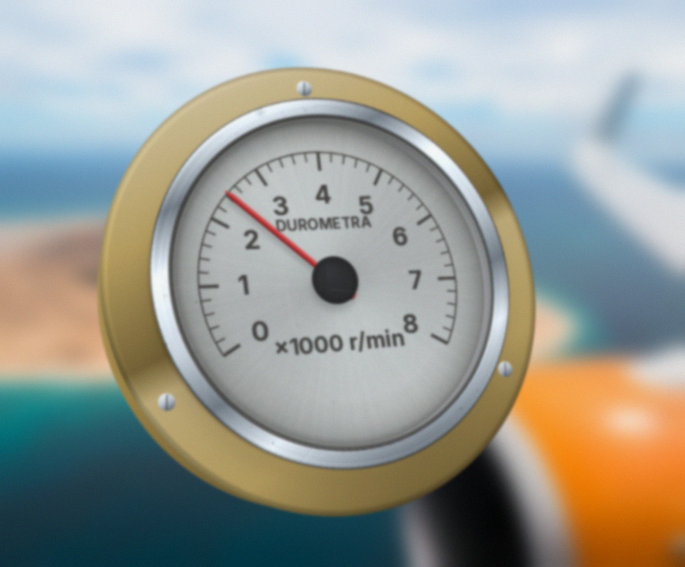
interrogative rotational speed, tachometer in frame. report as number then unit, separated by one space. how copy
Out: 2400 rpm
